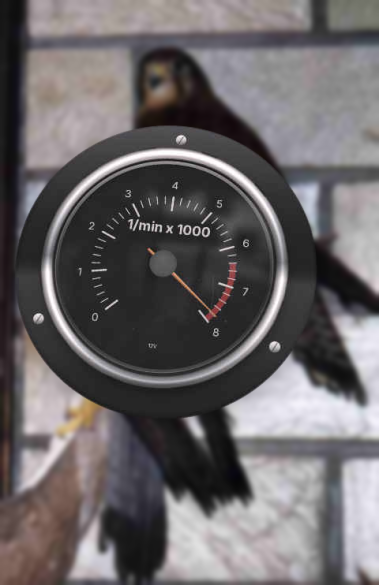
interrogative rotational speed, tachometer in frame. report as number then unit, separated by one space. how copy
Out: 7800 rpm
